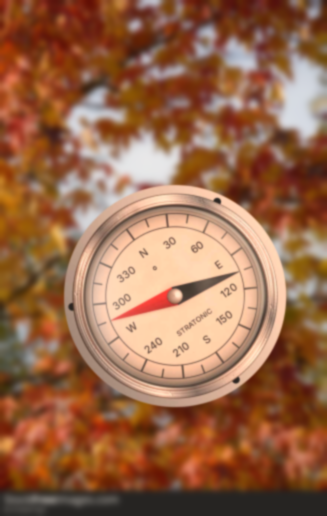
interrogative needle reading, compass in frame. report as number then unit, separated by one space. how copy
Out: 285 °
